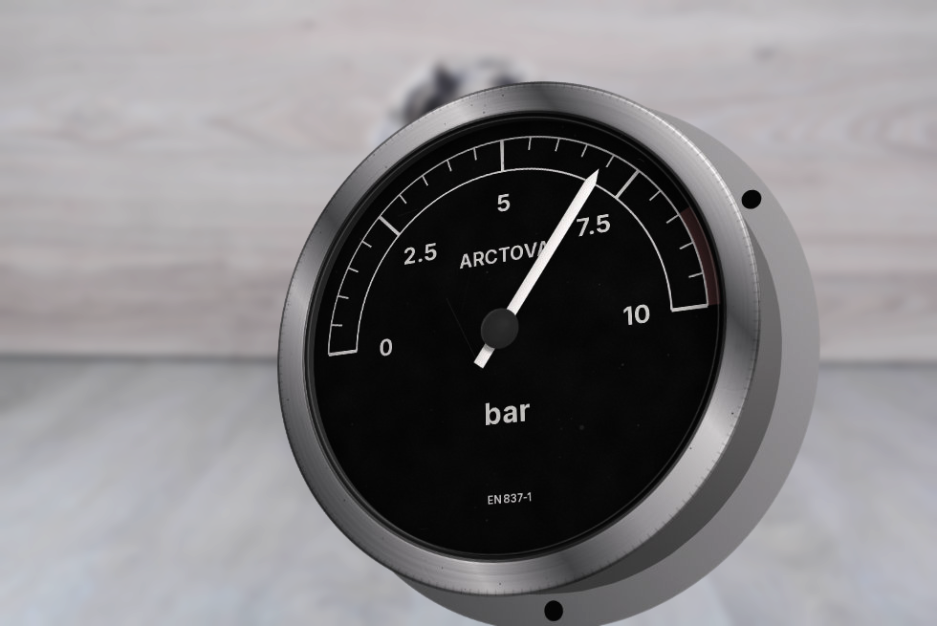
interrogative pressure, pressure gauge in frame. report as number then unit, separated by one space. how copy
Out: 7 bar
